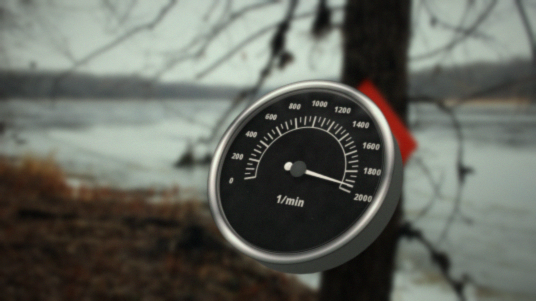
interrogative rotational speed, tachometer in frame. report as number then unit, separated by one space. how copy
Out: 1950 rpm
